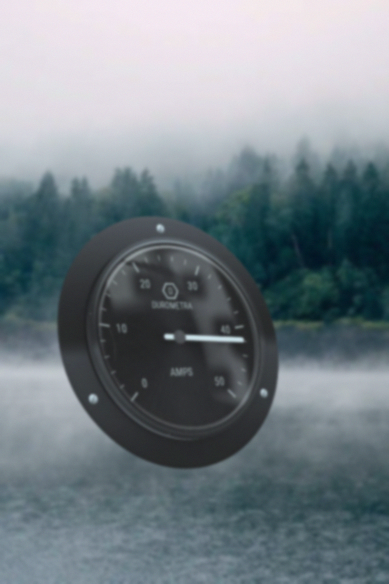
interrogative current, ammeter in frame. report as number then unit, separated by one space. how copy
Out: 42 A
